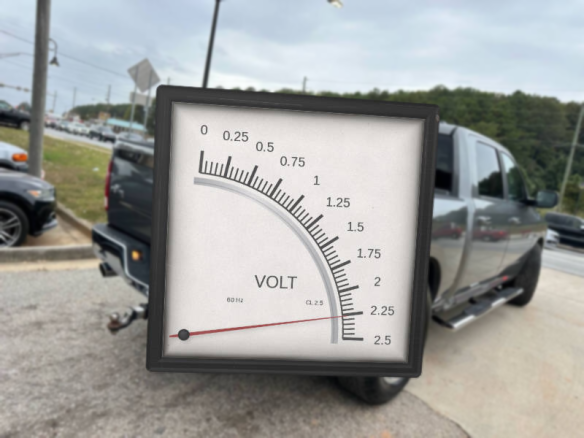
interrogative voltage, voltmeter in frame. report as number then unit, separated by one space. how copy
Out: 2.25 V
